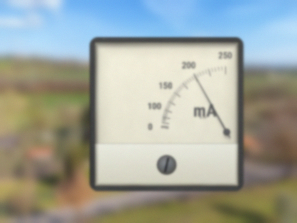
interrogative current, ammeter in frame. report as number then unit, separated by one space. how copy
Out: 200 mA
